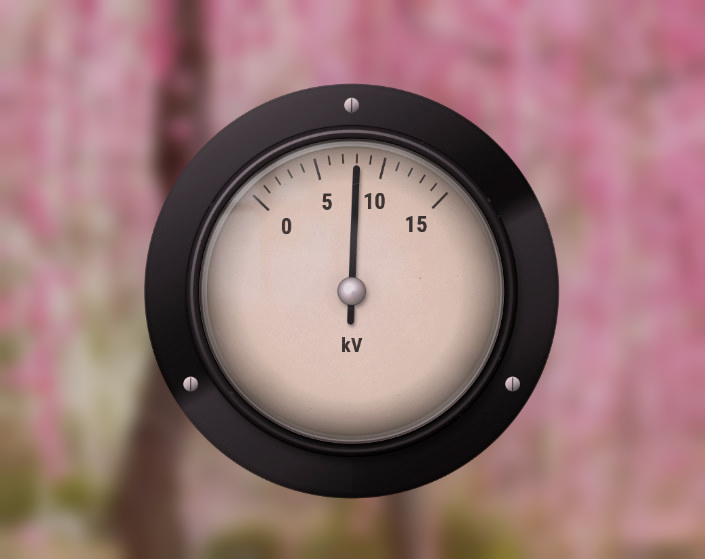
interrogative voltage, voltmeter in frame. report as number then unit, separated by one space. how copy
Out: 8 kV
